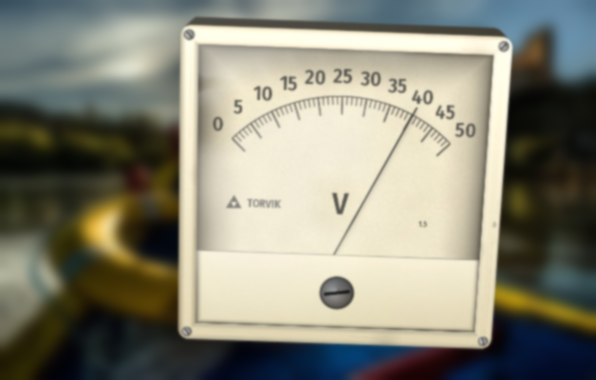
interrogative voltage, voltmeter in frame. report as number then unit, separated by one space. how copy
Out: 40 V
